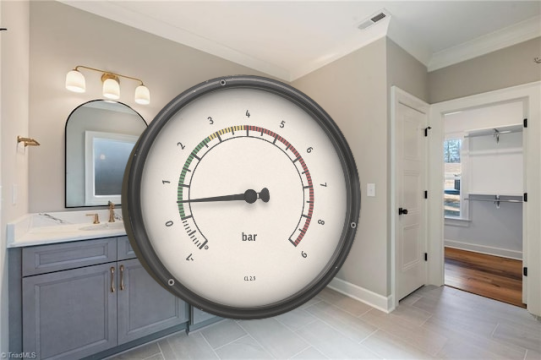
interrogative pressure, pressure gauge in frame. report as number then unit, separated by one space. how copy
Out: 0.5 bar
